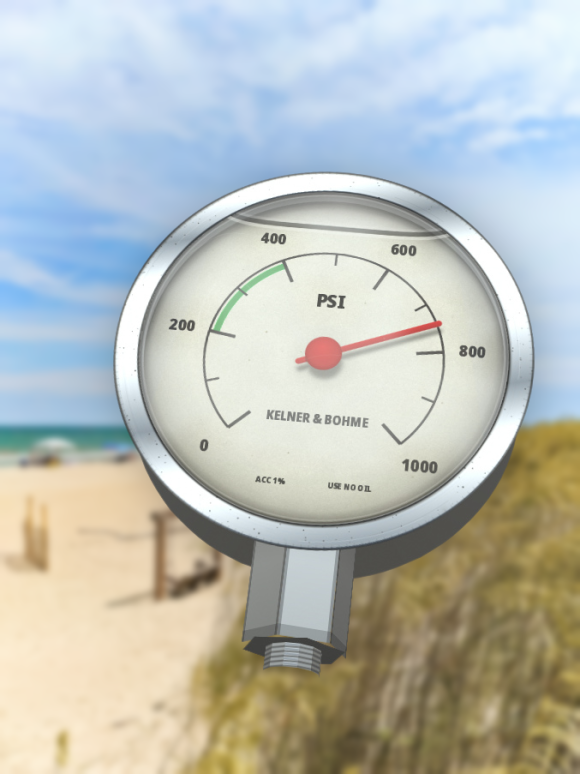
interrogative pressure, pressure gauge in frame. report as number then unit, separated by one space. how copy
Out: 750 psi
